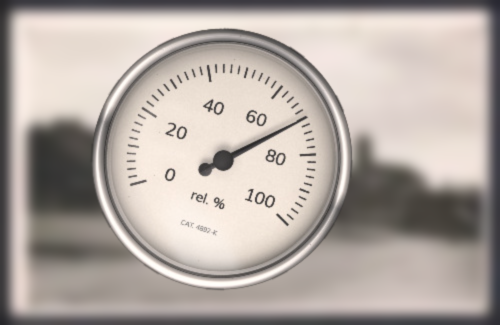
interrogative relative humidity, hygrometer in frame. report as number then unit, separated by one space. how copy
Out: 70 %
